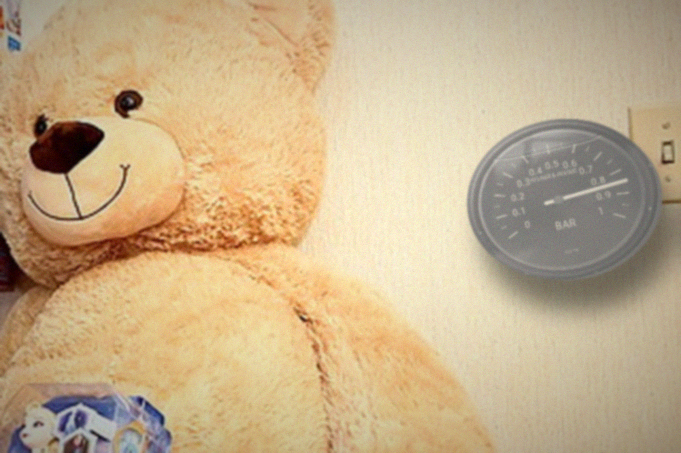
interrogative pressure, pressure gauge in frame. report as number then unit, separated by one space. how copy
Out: 0.85 bar
